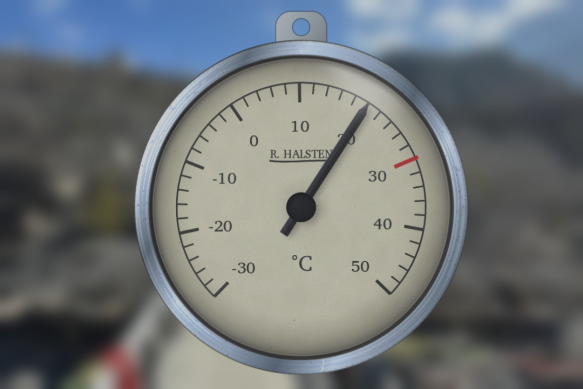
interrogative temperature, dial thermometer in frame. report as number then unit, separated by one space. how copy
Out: 20 °C
